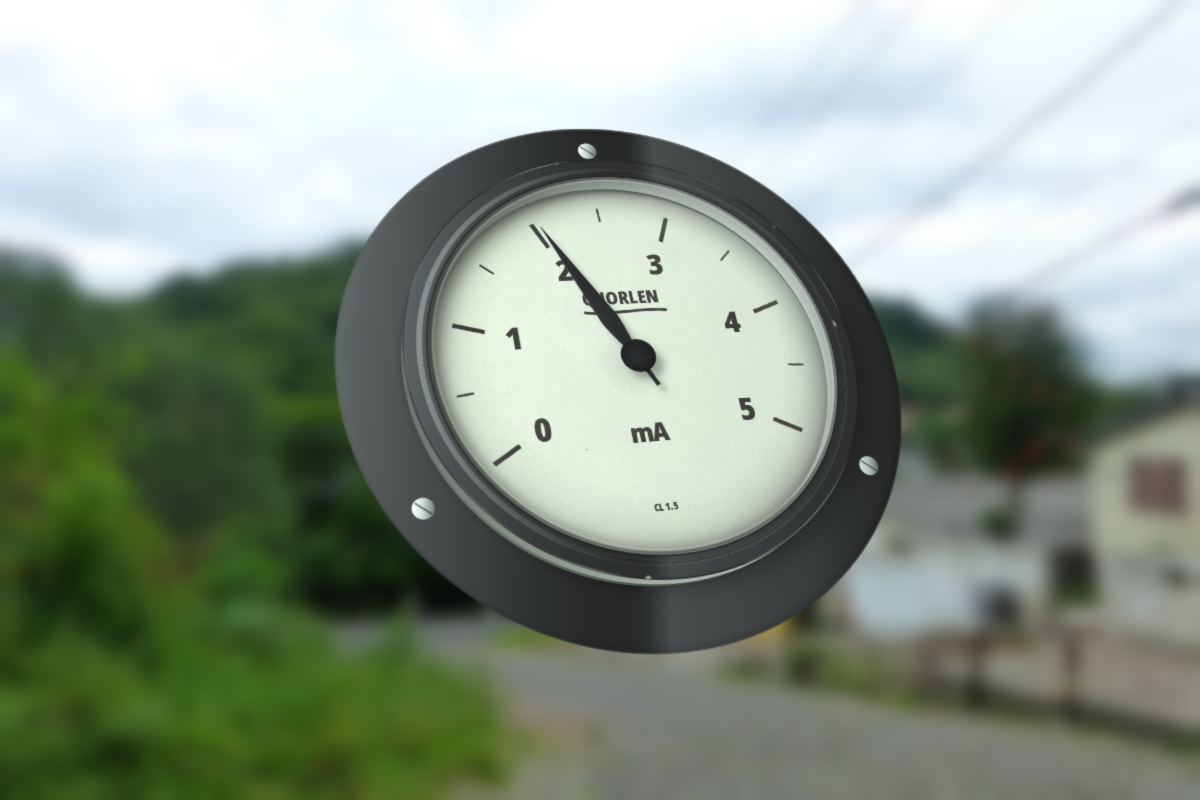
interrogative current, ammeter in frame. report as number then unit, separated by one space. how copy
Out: 2 mA
